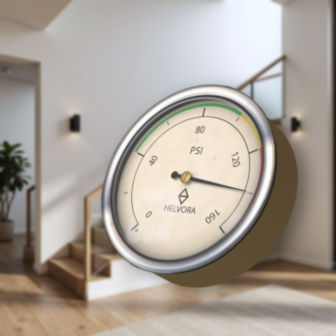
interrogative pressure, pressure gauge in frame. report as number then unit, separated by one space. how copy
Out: 140 psi
